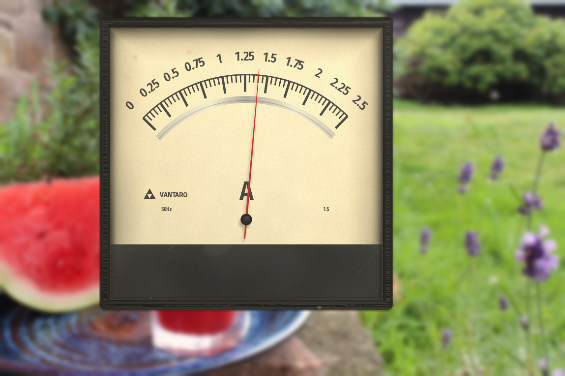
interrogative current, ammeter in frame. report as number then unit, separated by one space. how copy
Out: 1.4 A
